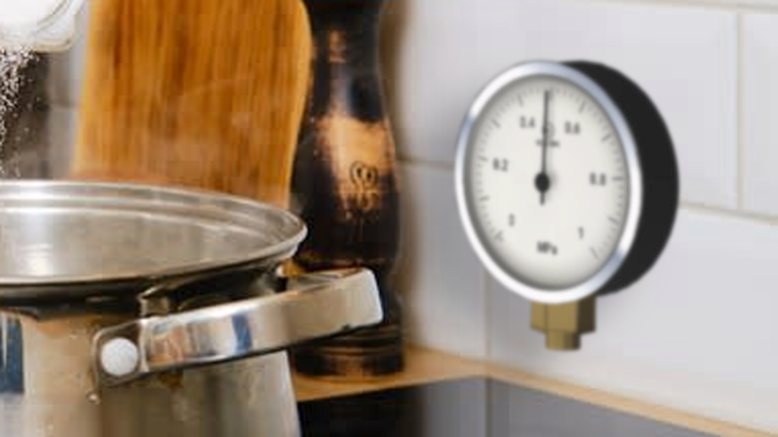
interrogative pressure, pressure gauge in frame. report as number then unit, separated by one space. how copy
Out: 0.5 MPa
